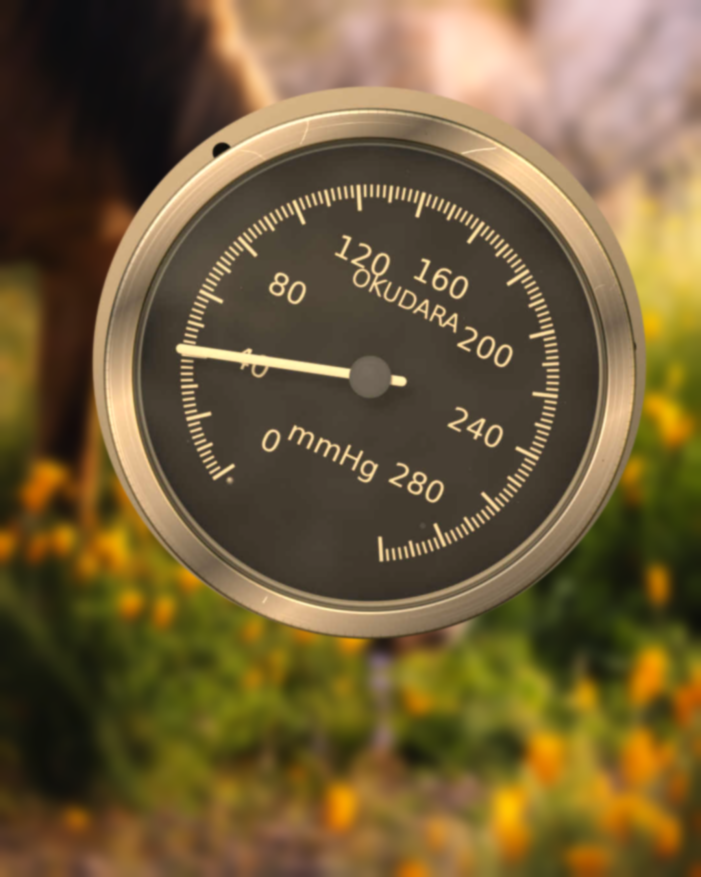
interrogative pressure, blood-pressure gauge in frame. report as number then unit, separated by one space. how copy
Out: 42 mmHg
